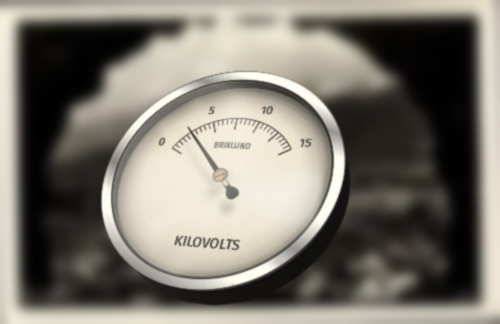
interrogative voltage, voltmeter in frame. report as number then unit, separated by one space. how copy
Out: 2.5 kV
